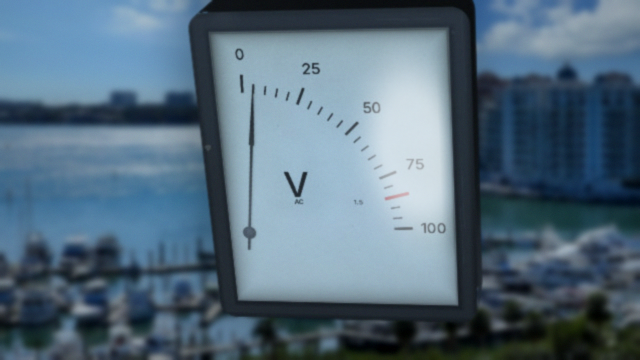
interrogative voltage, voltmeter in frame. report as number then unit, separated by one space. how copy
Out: 5 V
